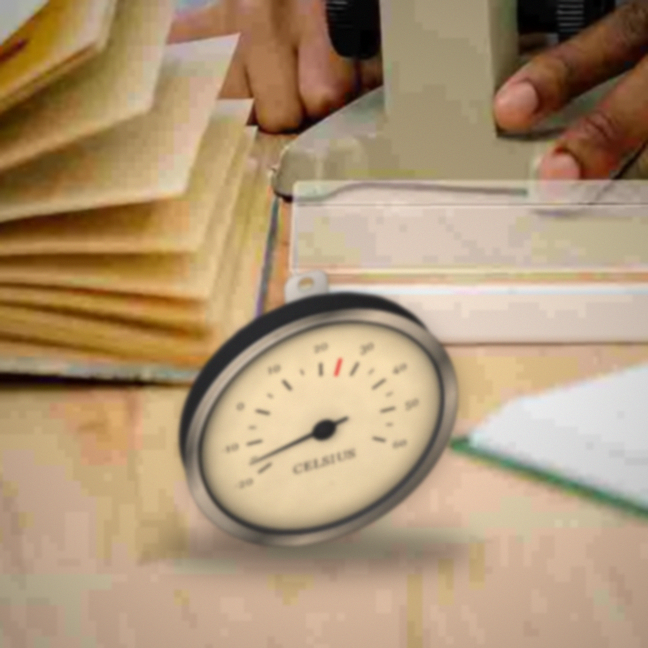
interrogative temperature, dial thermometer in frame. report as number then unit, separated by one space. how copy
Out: -15 °C
